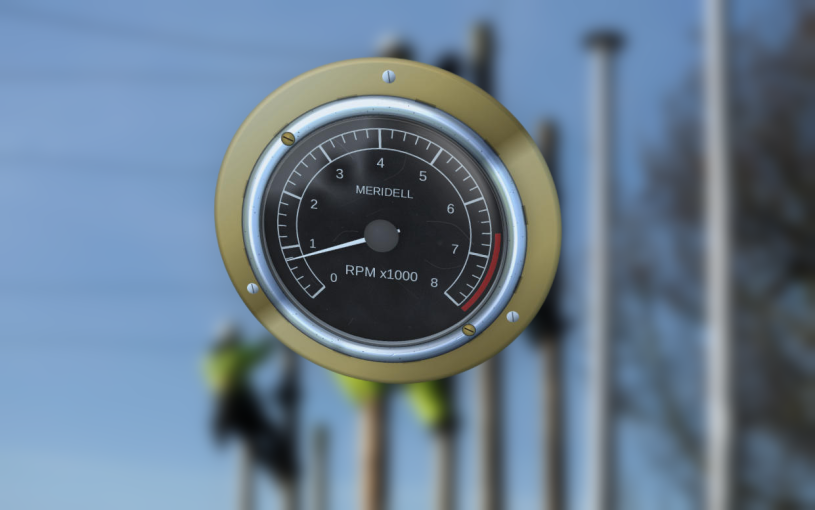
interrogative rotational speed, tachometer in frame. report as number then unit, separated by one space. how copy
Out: 800 rpm
